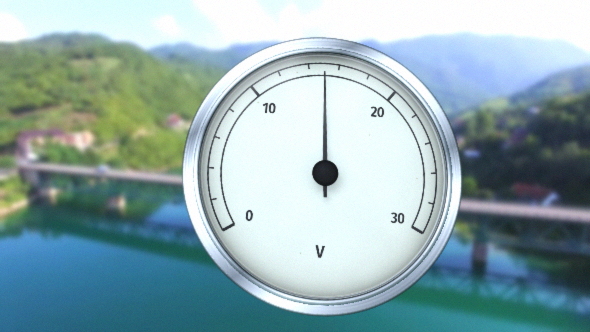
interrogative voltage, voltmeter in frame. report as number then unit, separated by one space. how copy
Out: 15 V
